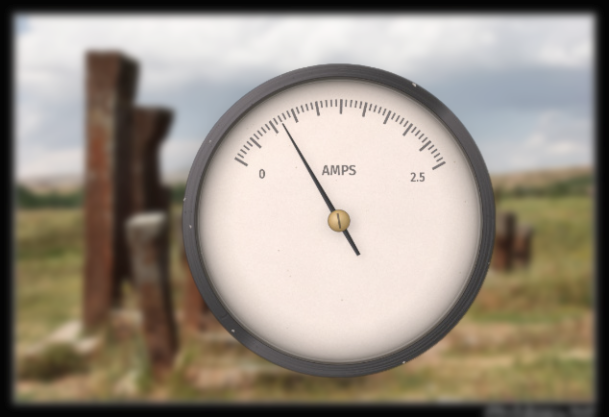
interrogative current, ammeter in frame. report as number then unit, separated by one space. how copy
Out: 0.6 A
